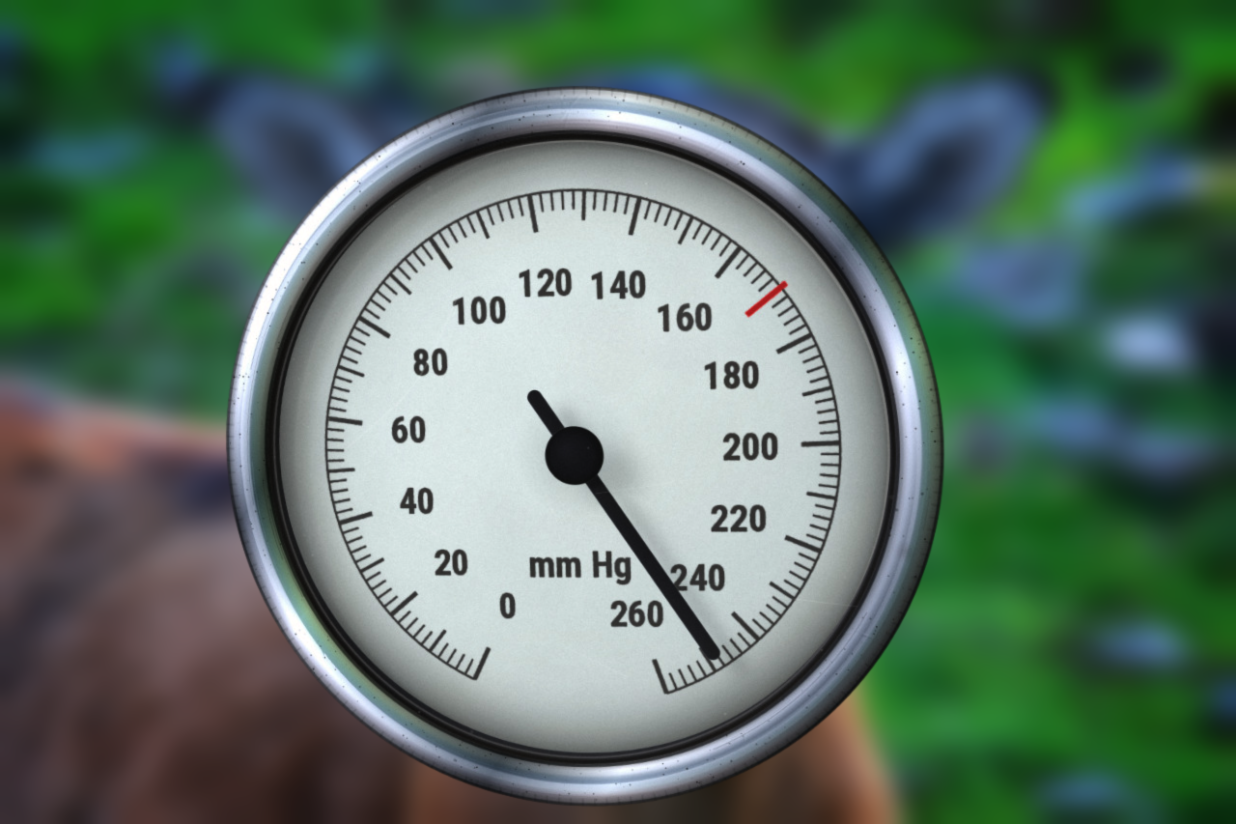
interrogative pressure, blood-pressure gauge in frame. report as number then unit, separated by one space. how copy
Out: 248 mmHg
